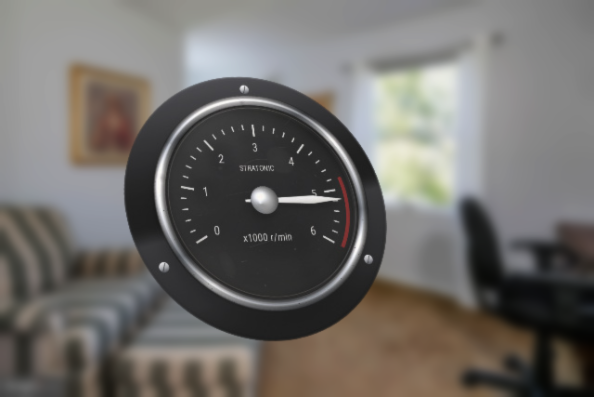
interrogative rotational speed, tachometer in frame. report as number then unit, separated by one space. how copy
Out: 5200 rpm
